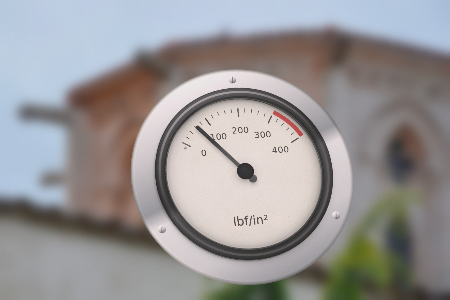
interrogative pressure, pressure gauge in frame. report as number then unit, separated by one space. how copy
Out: 60 psi
